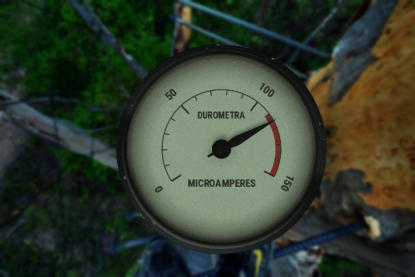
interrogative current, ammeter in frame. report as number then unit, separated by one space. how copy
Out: 115 µA
